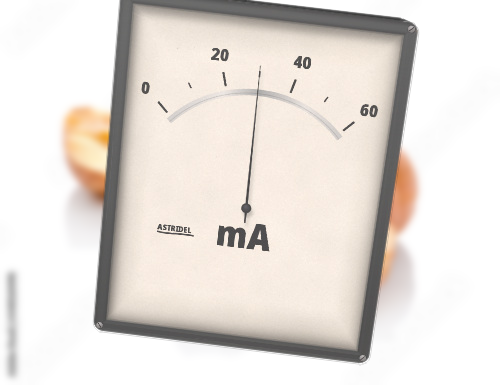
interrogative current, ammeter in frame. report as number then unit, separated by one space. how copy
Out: 30 mA
